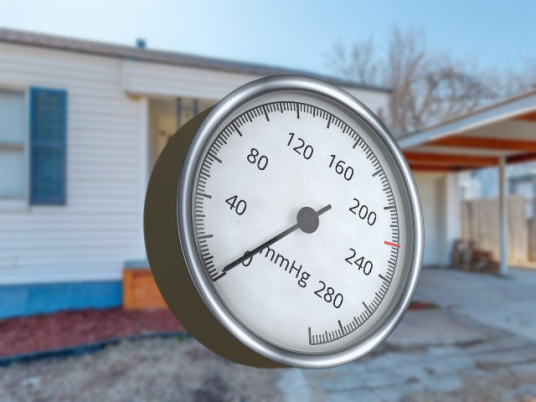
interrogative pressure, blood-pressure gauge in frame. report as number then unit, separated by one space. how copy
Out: 2 mmHg
